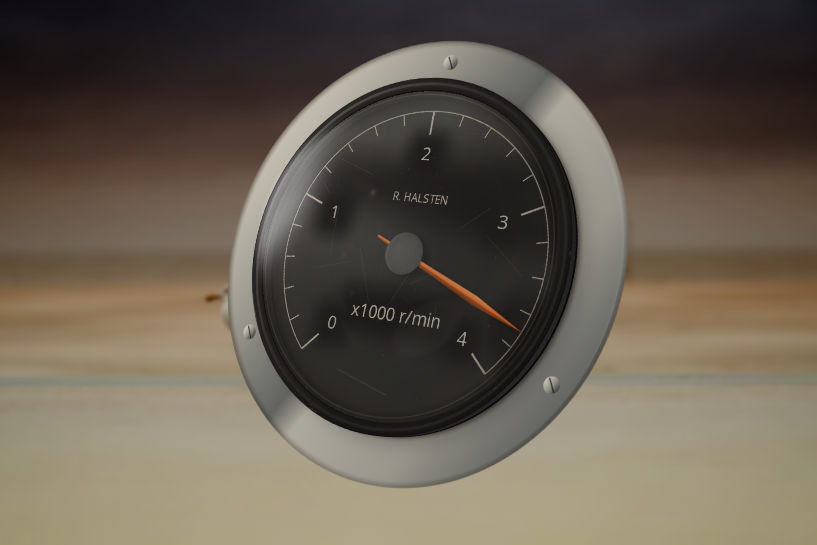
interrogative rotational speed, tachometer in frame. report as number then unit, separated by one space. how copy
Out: 3700 rpm
